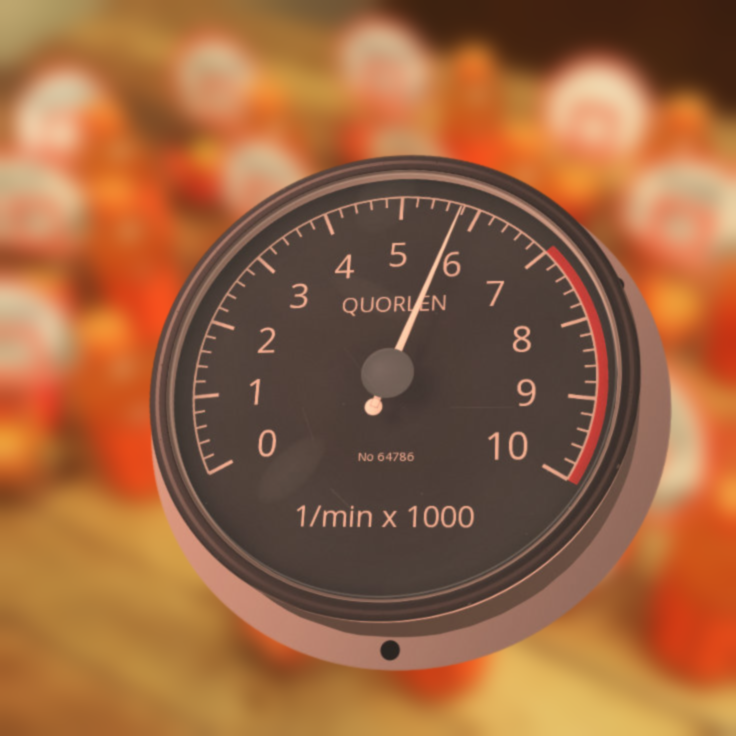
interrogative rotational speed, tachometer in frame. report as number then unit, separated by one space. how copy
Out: 5800 rpm
